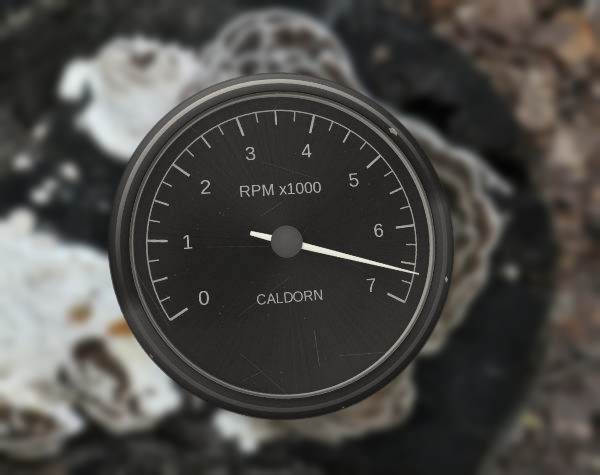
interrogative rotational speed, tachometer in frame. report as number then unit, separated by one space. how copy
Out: 6625 rpm
